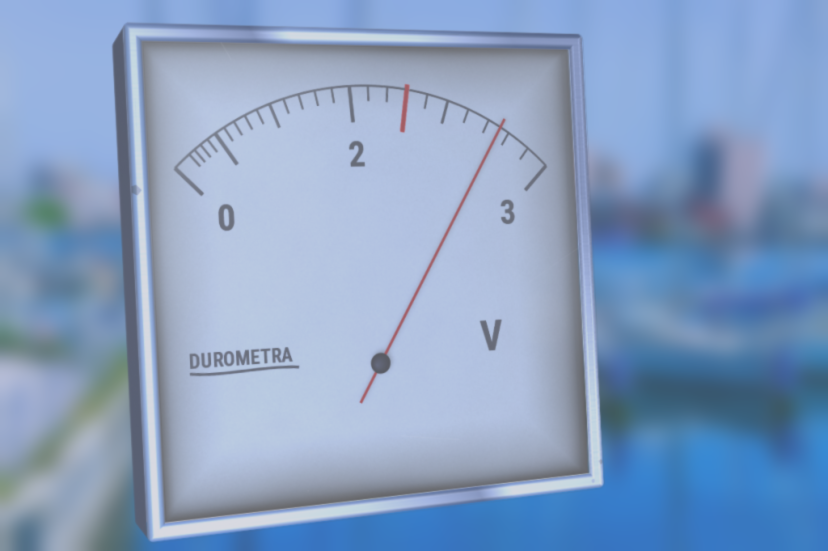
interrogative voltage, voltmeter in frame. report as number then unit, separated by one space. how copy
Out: 2.75 V
